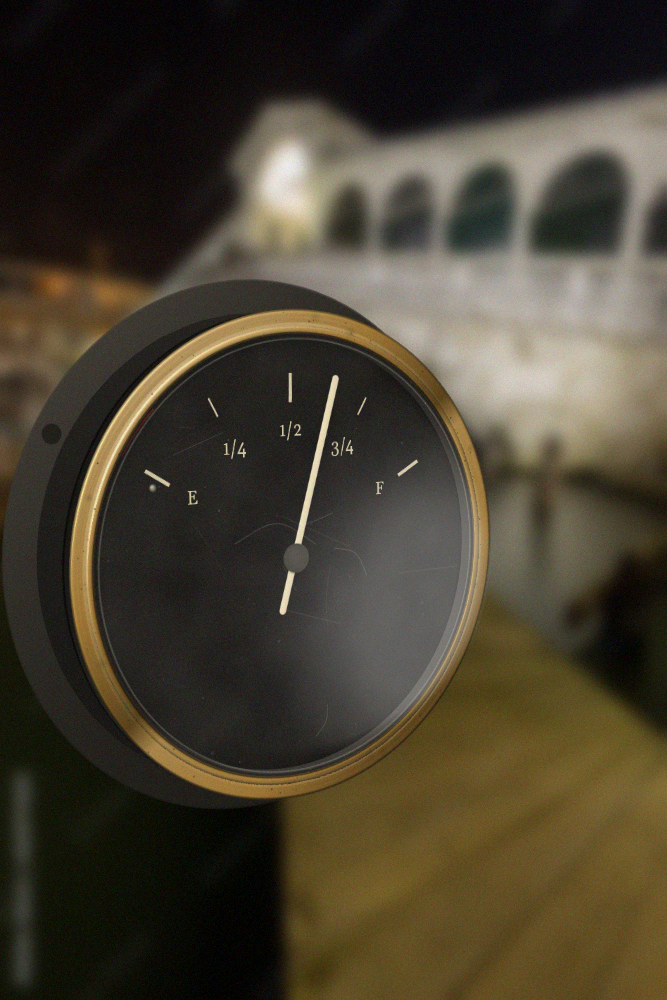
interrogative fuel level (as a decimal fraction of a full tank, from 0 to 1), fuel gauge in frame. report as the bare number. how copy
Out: 0.625
